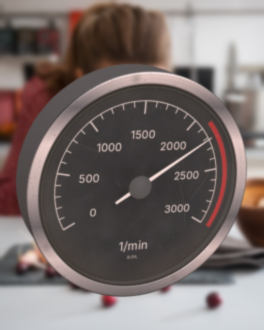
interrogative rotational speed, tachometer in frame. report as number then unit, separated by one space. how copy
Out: 2200 rpm
